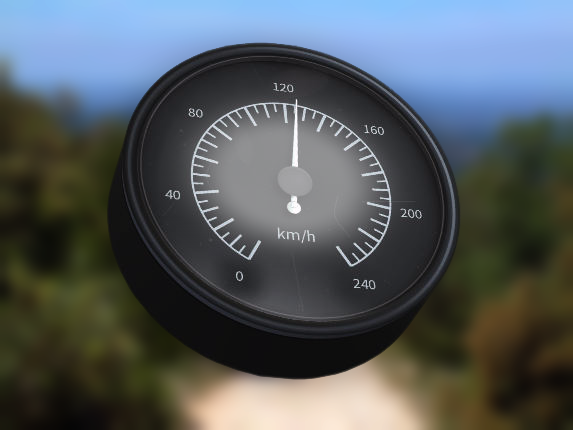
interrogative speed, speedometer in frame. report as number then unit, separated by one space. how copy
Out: 125 km/h
